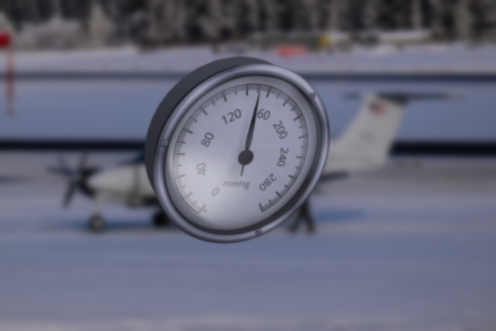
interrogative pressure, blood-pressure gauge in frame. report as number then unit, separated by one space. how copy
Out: 150 mmHg
